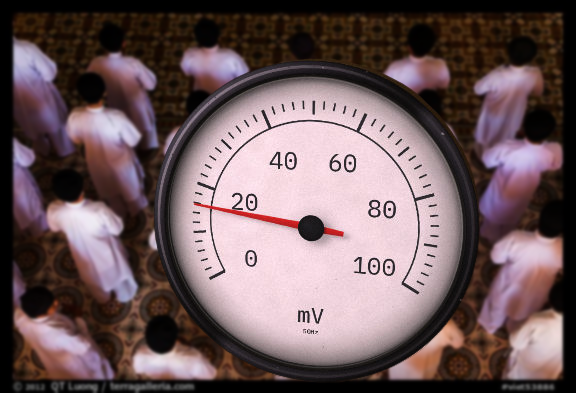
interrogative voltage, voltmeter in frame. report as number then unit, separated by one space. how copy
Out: 16 mV
